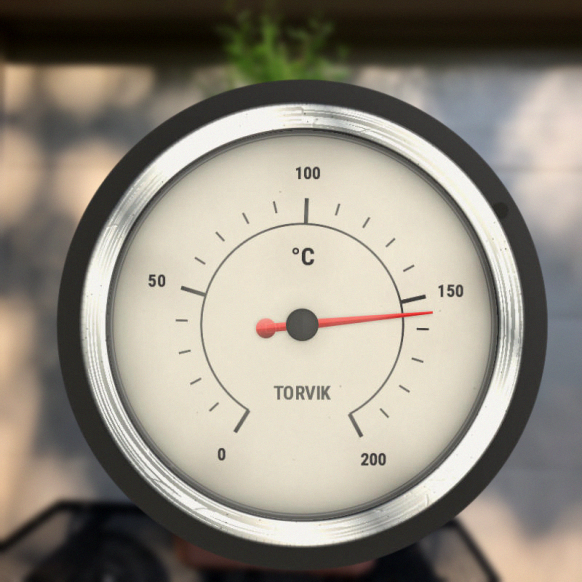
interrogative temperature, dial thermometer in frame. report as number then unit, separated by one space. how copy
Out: 155 °C
